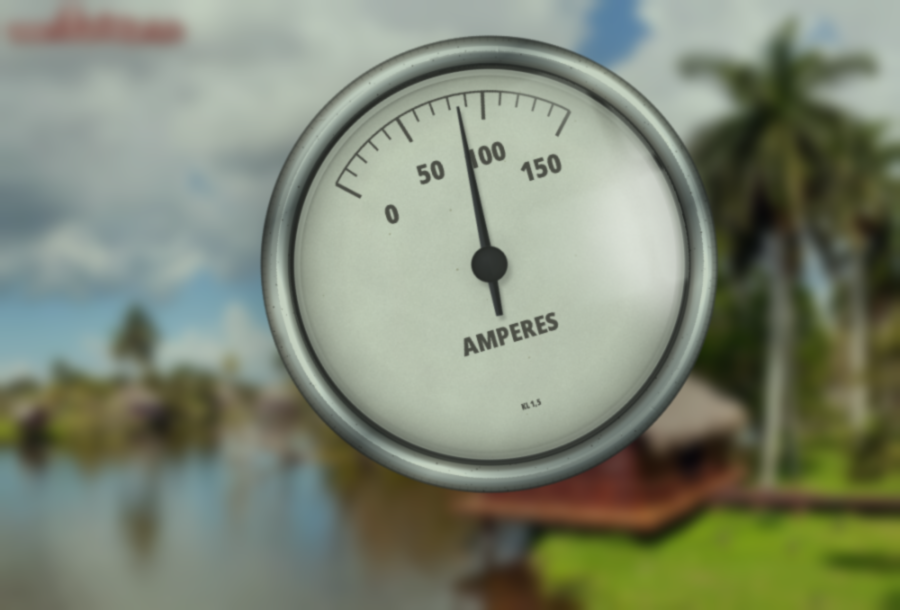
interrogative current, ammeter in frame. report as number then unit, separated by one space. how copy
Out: 85 A
